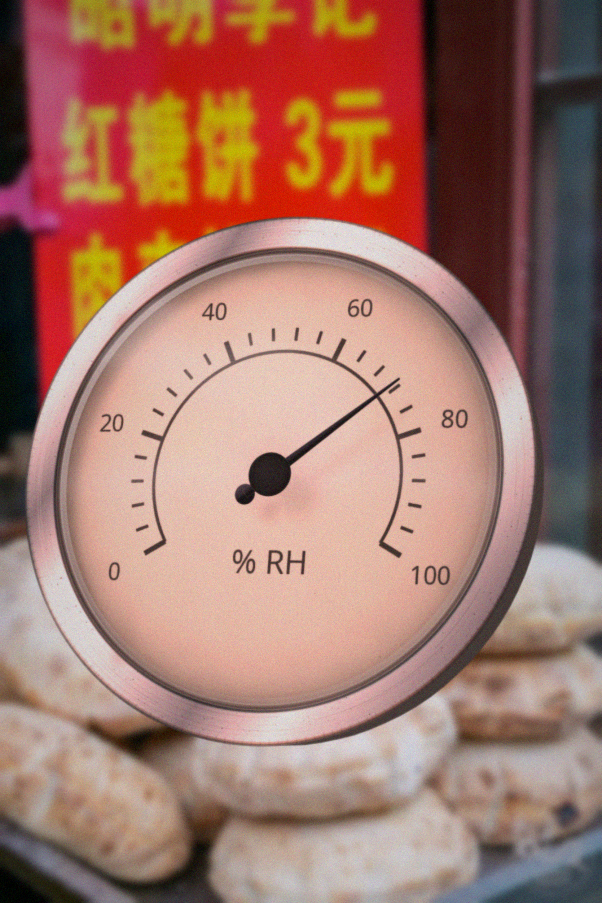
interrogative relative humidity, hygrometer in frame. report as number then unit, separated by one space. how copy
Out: 72 %
